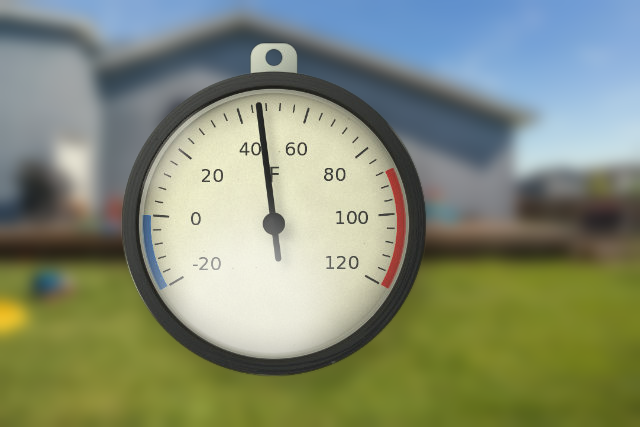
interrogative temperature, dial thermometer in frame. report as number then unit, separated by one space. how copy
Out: 46 °F
